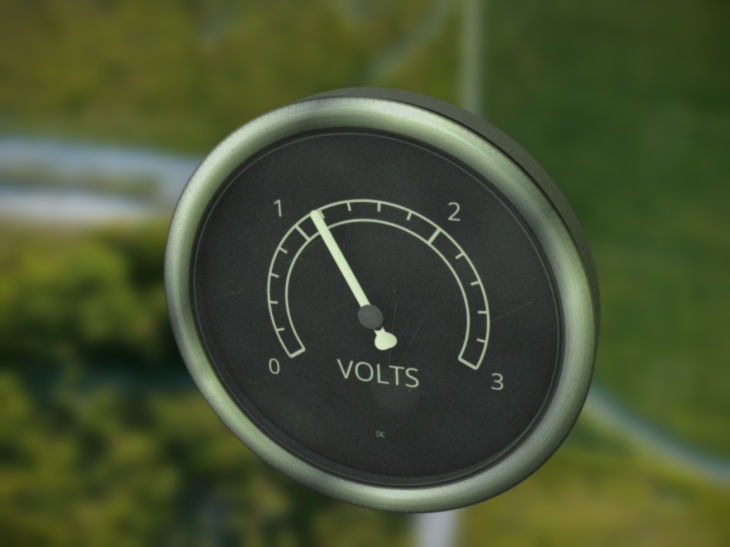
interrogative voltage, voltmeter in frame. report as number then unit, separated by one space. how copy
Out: 1.2 V
